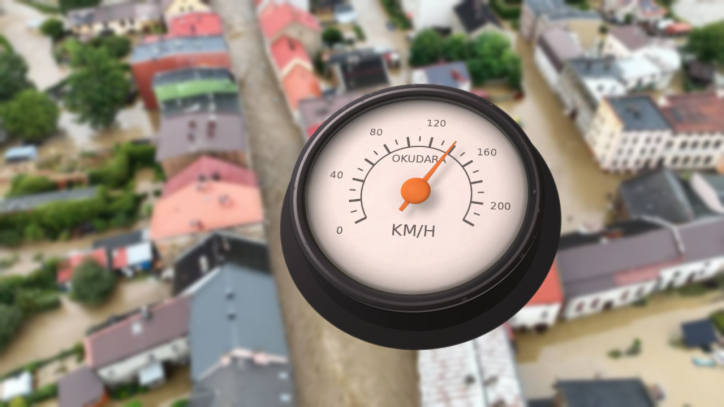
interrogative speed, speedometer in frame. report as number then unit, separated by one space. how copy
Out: 140 km/h
